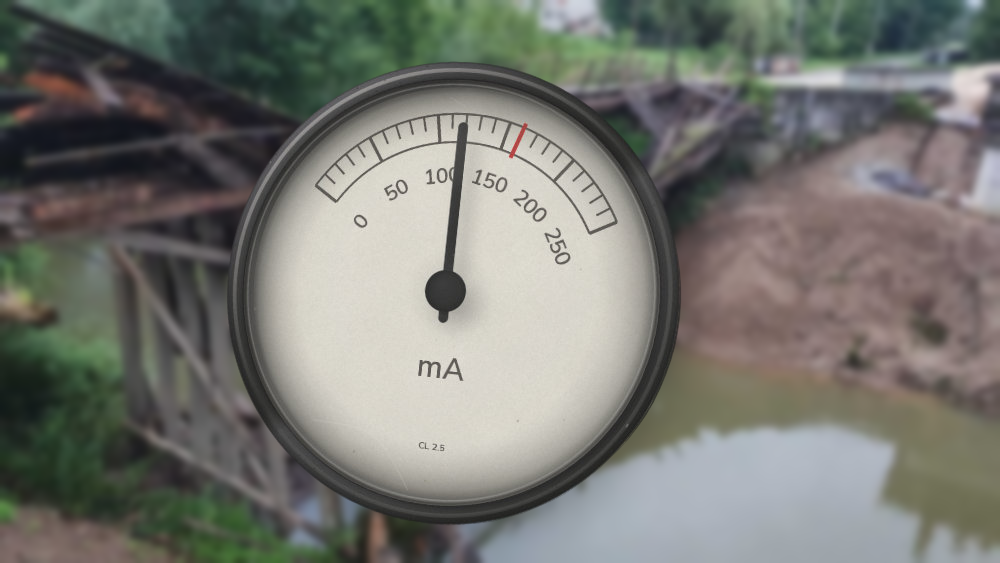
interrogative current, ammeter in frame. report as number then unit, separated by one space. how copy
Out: 120 mA
